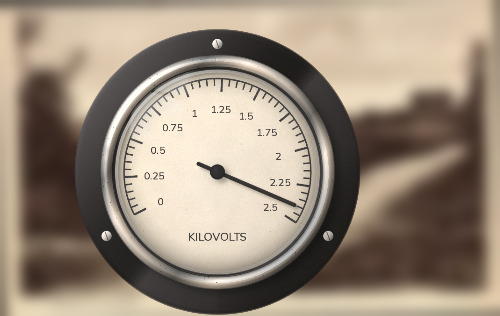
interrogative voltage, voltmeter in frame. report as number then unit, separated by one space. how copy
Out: 2.4 kV
